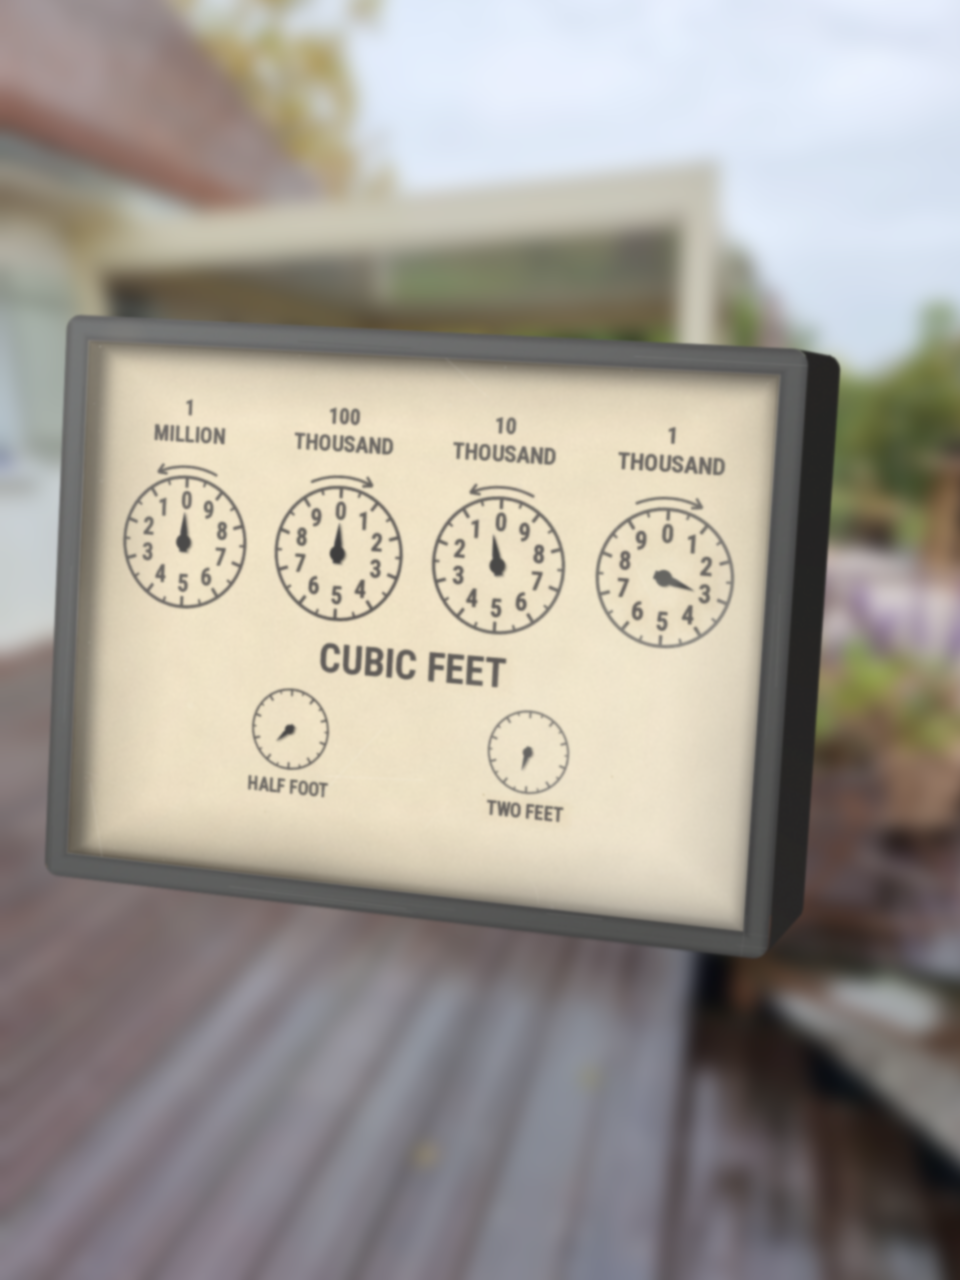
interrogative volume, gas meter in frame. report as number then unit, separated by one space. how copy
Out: 300 ft³
